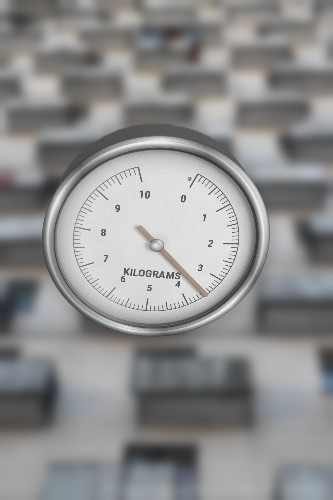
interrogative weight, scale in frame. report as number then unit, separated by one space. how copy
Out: 3.5 kg
